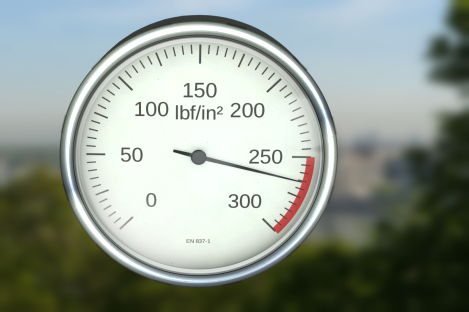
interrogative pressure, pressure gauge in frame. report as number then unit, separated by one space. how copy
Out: 265 psi
